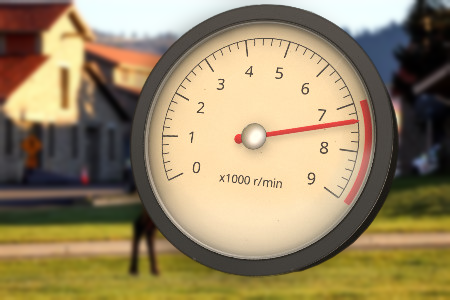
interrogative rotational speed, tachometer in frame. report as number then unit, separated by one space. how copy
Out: 7400 rpm
